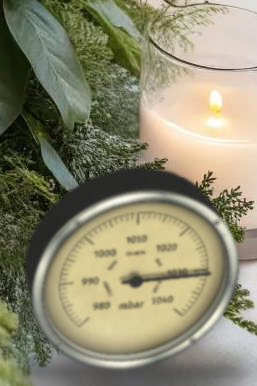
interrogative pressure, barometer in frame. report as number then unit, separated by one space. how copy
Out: 1030 mbar
